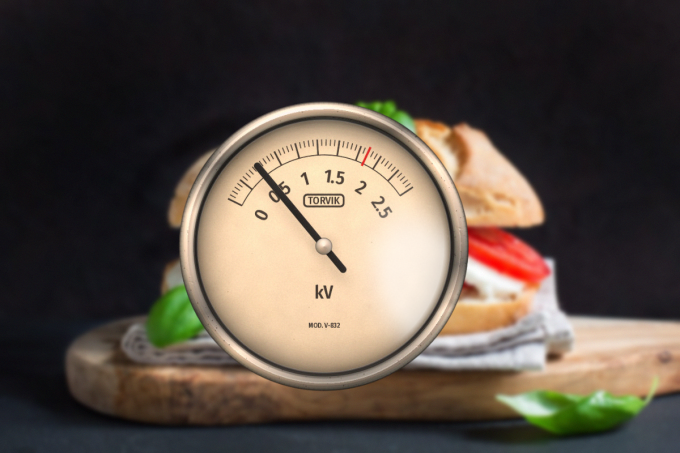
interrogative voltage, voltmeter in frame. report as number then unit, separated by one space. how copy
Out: 0.5 kV
